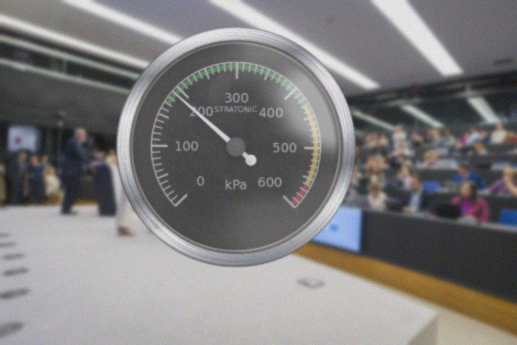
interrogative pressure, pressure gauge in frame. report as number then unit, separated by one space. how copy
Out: 190 kPa
